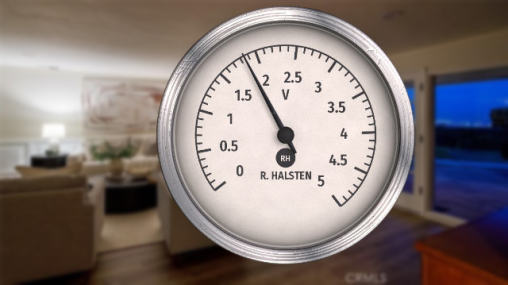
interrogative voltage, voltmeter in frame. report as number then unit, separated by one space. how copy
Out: 1.85 V
